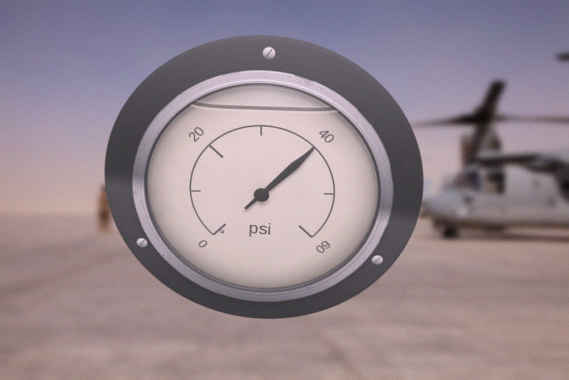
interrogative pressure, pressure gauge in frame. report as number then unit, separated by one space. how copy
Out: 40 psi
